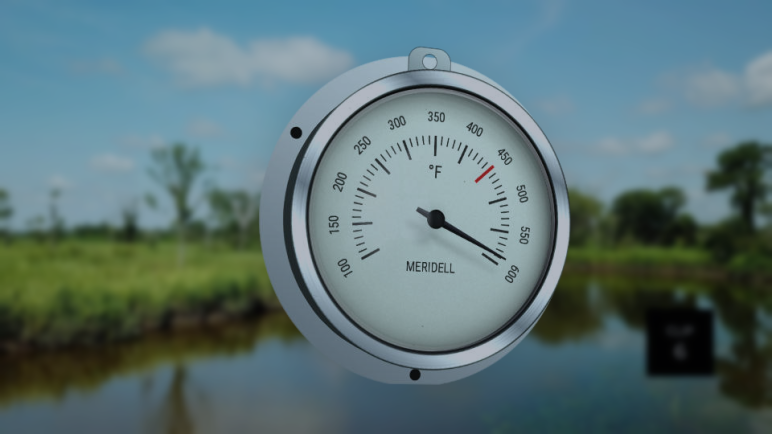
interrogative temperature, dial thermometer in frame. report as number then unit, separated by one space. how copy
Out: 590 °F
